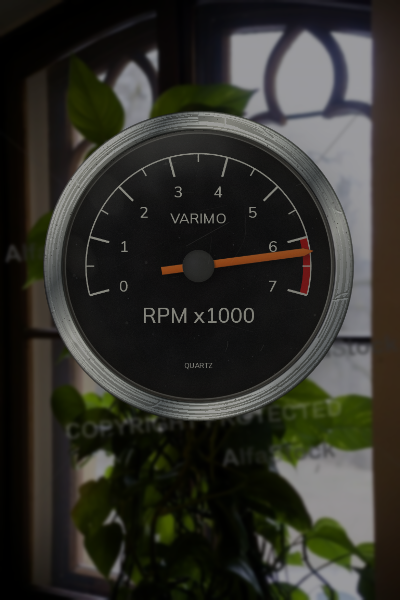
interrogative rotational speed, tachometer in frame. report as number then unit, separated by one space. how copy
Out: 6250 rpm
